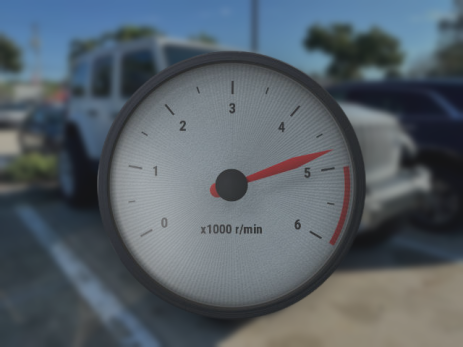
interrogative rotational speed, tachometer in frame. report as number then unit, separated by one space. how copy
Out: 4750 rpm
